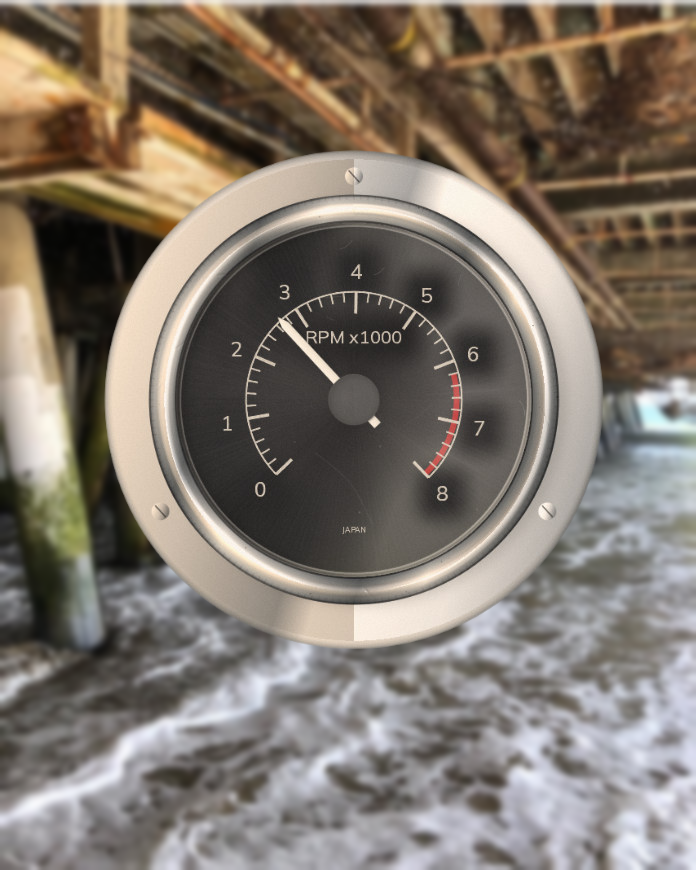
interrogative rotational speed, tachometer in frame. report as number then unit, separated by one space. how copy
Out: 2700 rpm
